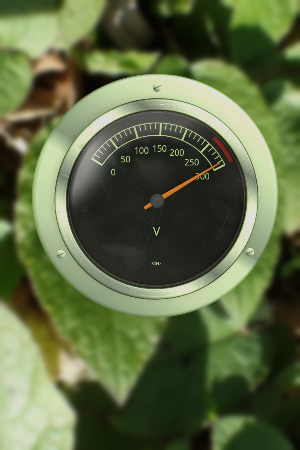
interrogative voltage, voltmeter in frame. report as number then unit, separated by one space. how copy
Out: 290 V
